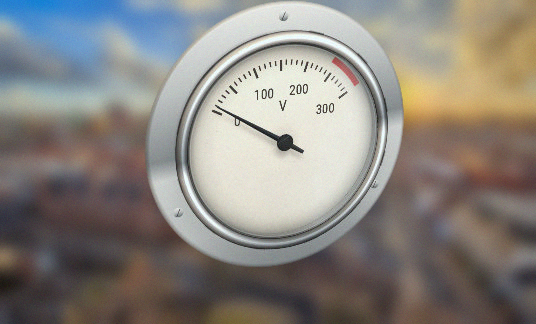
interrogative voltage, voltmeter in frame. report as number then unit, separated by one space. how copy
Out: 10 V
